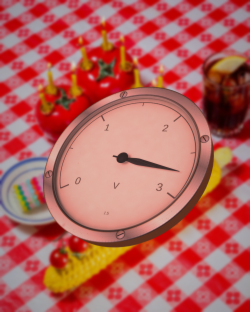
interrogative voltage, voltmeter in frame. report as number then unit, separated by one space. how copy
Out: 2.75 V
